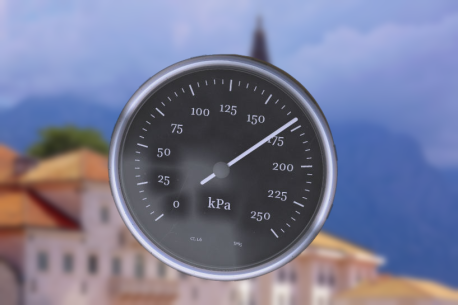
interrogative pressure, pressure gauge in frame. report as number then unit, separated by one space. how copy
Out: 170 kPa
